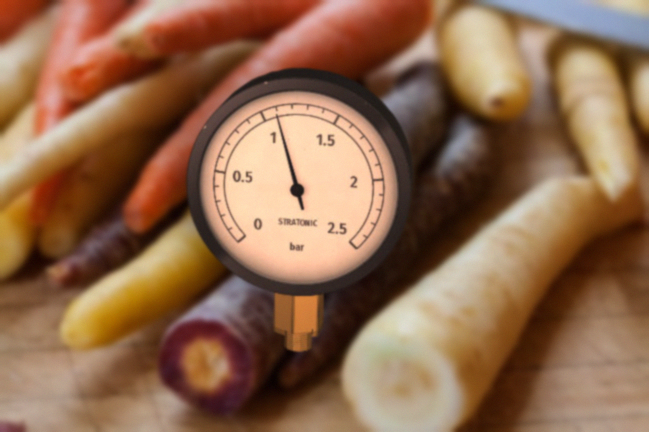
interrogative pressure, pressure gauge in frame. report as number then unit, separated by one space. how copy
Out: 1.1 bar
